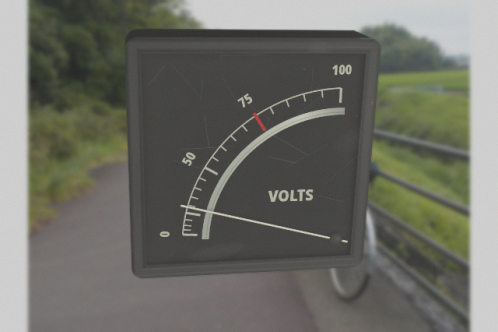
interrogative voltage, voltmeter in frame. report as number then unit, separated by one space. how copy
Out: 30 V
